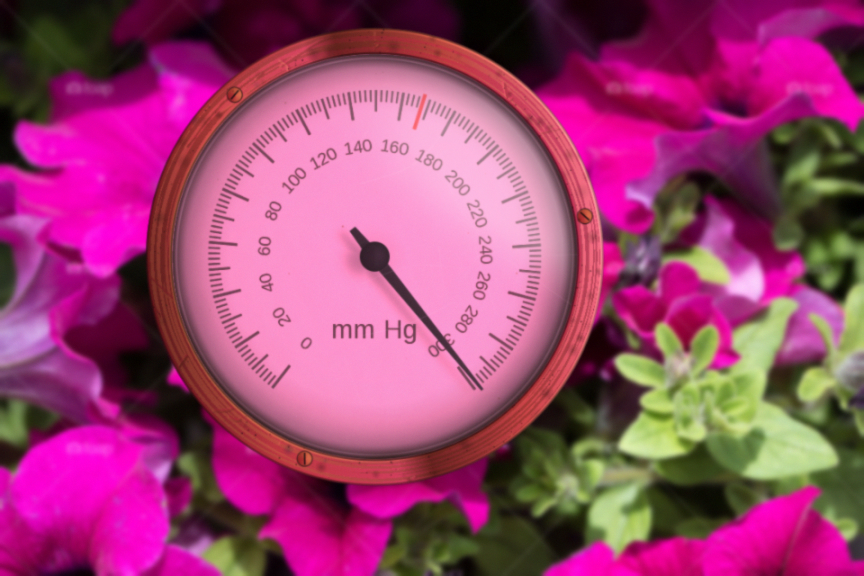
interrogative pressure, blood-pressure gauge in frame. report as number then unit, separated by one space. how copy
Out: 298 mmHg
